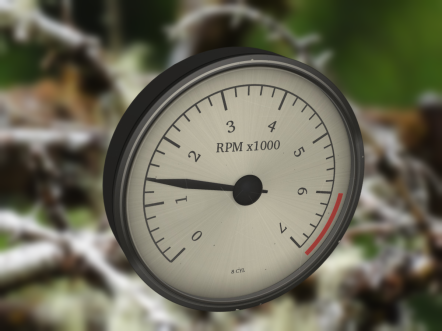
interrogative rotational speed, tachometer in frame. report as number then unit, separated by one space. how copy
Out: 1400 rpm
